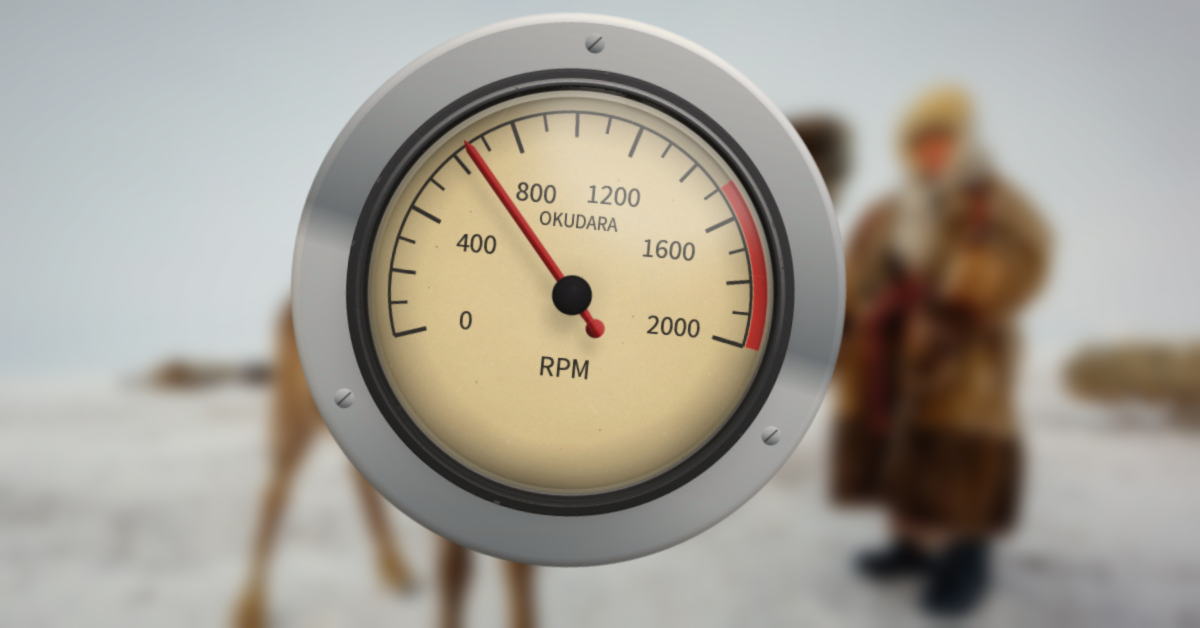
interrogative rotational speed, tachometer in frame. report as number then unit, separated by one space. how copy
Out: 650 rpm
